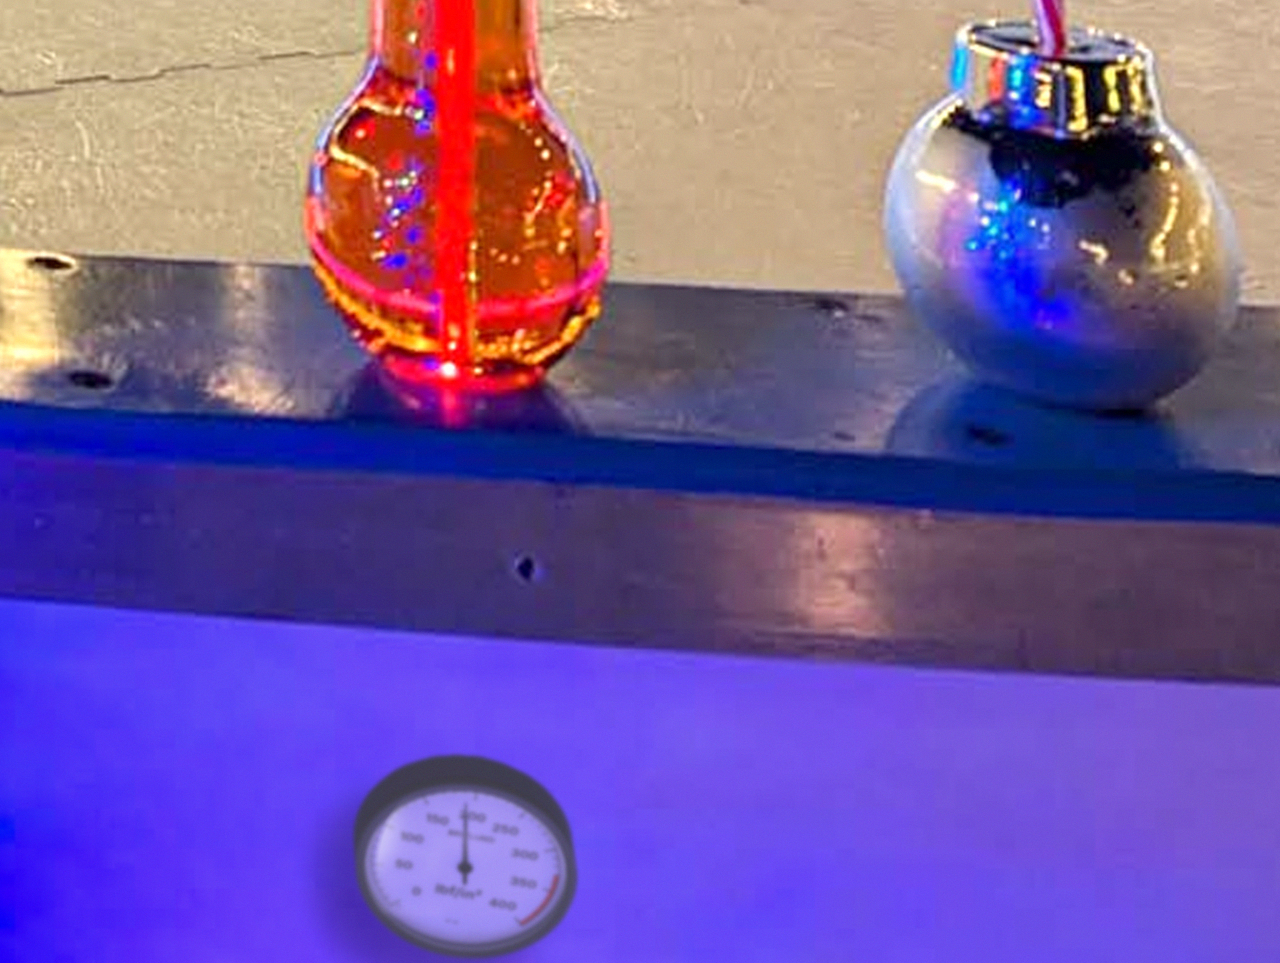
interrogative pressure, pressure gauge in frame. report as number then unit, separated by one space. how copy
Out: 190 psi
